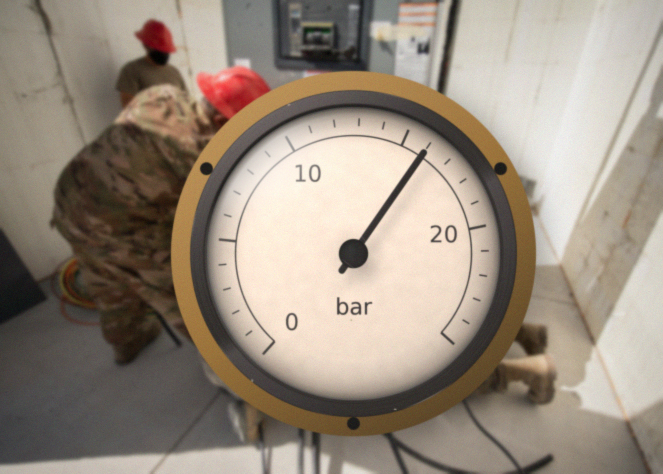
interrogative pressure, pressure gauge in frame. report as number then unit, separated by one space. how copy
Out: 16 bar
